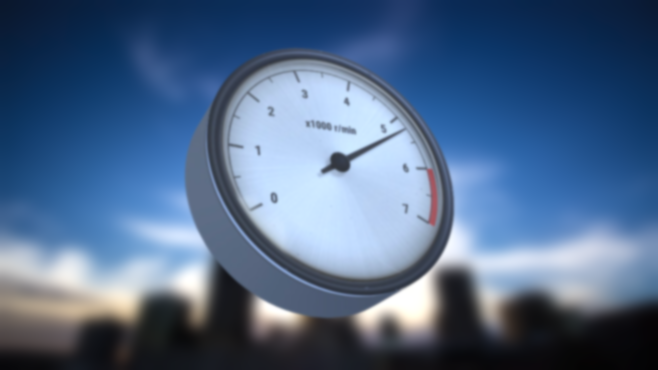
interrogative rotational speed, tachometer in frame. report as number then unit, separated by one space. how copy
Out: 5250 rpm
